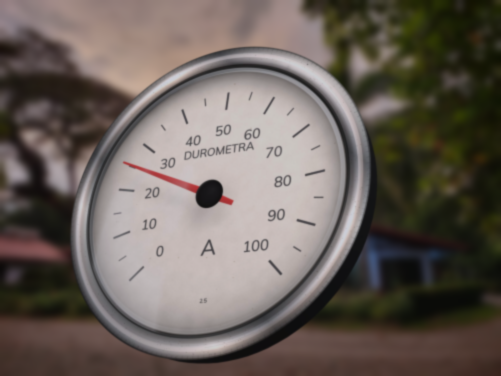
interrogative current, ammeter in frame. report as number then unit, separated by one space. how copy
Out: 25 A
